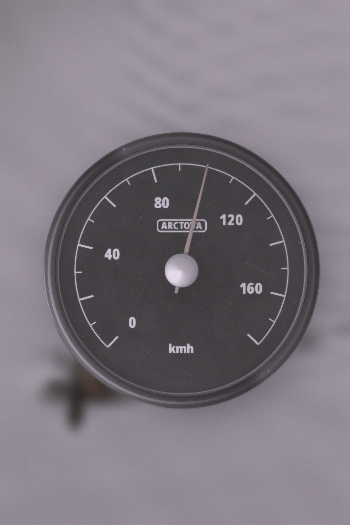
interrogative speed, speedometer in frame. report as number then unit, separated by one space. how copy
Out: 100 km/h
